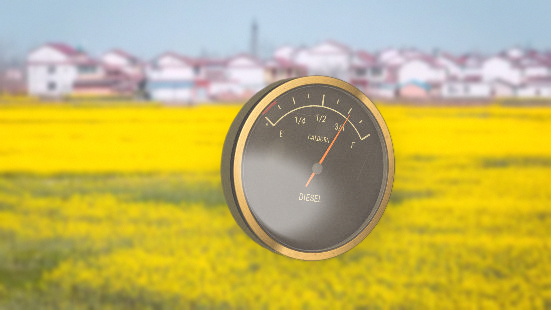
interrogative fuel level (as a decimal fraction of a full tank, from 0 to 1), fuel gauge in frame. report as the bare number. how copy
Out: 0.75
